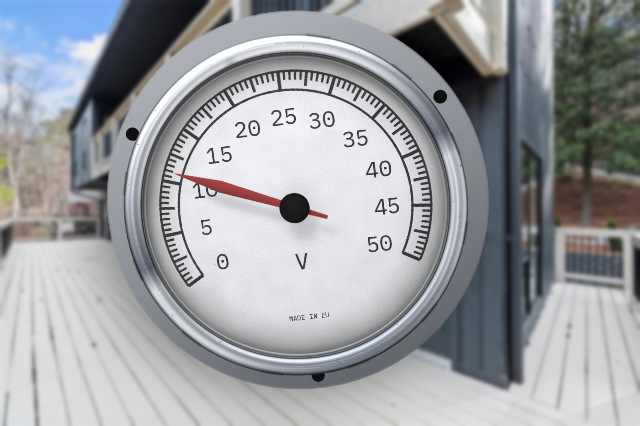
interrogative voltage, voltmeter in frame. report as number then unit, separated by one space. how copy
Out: 11 V
